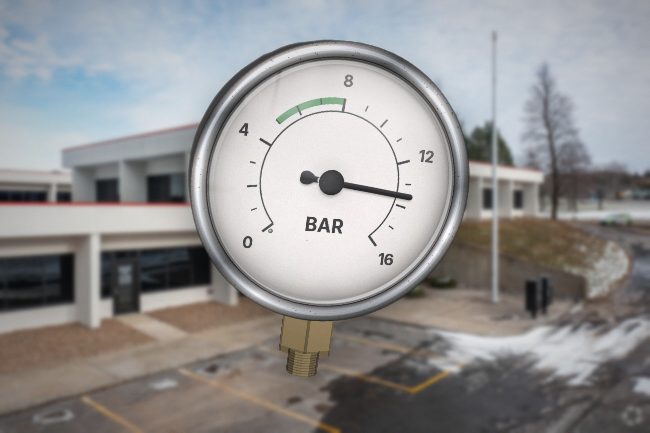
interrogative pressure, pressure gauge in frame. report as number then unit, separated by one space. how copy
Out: 13.5 bar
